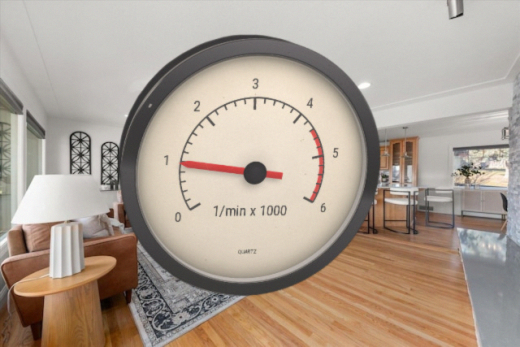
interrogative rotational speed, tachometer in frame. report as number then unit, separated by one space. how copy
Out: 1000 rpm
